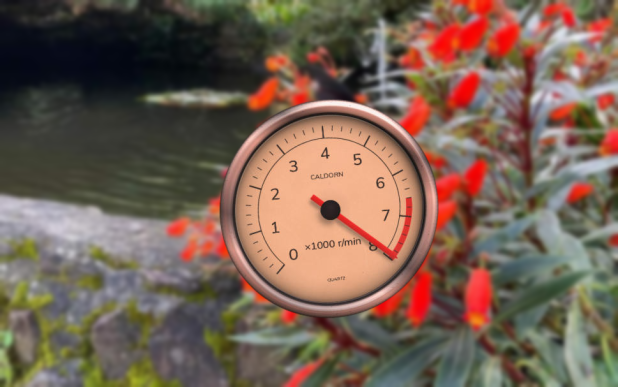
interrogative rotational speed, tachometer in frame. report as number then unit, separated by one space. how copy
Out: 7900 rpm
